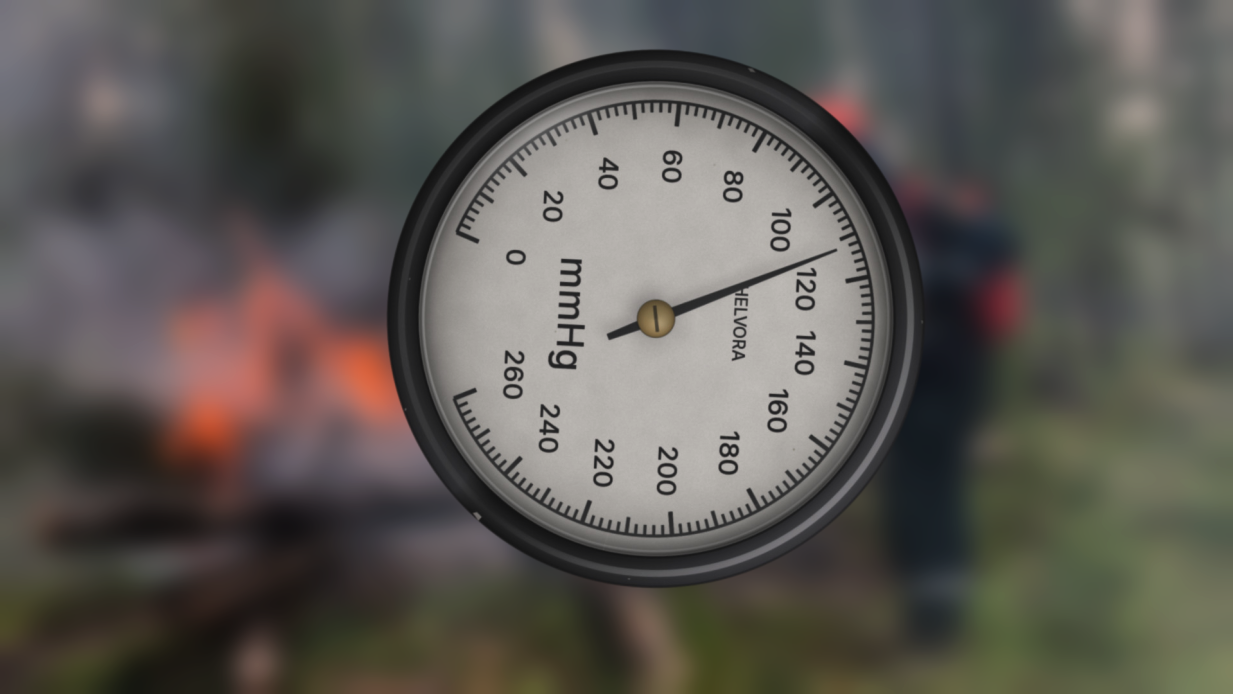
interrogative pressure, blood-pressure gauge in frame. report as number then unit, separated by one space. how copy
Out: 112 mmHg
